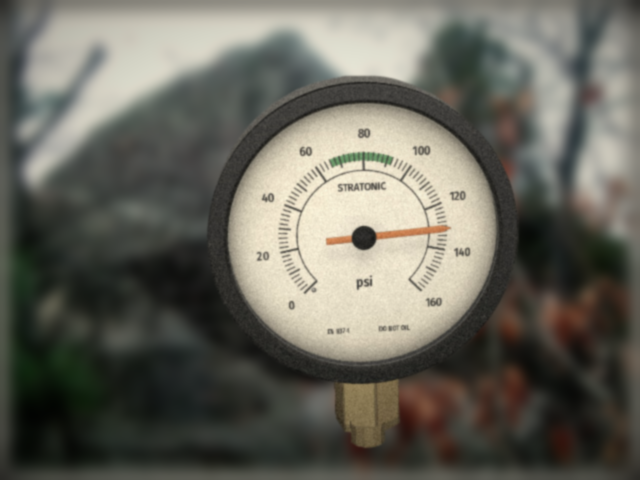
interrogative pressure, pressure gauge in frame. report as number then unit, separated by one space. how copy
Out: 130 psi
